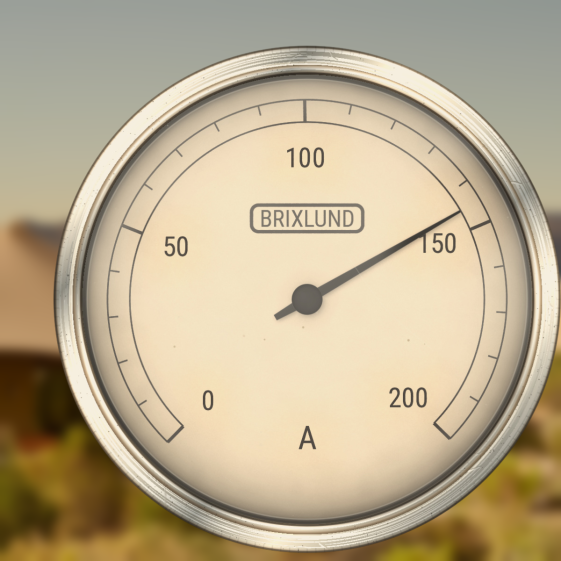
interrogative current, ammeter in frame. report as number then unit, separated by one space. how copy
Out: 145 A
